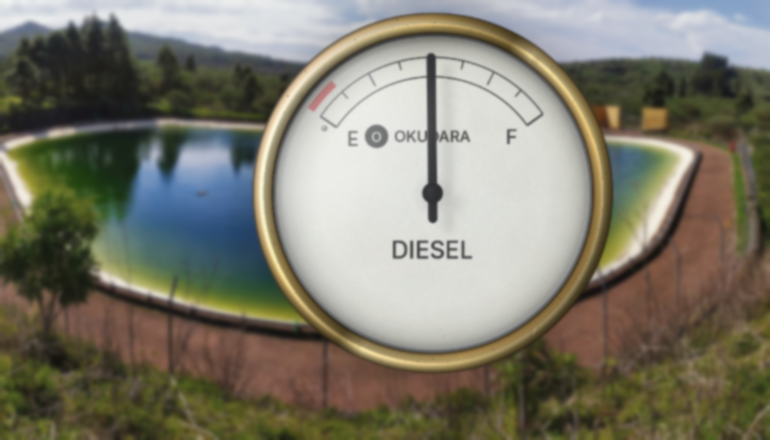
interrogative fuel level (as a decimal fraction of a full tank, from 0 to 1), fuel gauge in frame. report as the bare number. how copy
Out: 0.5
